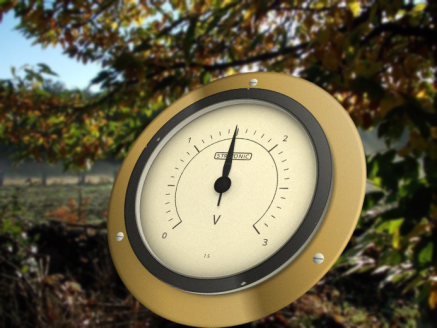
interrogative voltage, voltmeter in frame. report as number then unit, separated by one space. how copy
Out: 1.5 V
